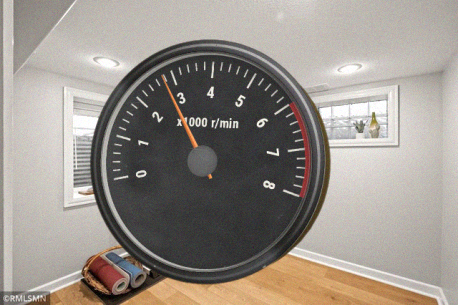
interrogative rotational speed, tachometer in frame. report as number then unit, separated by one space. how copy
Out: 2800 rpm
